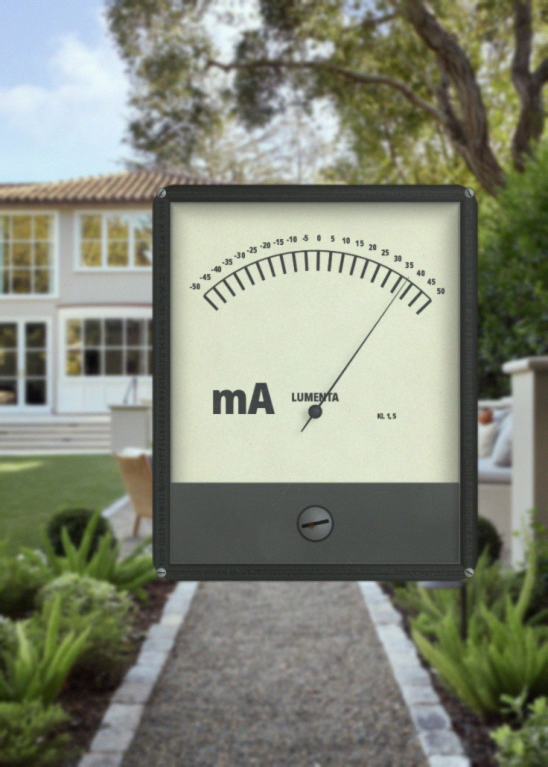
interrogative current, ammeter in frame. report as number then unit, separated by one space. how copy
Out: 37.5 mA
